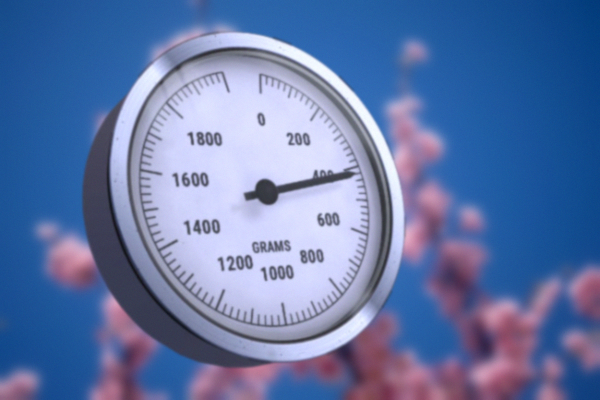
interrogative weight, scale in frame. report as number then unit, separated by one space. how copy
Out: 420 g
